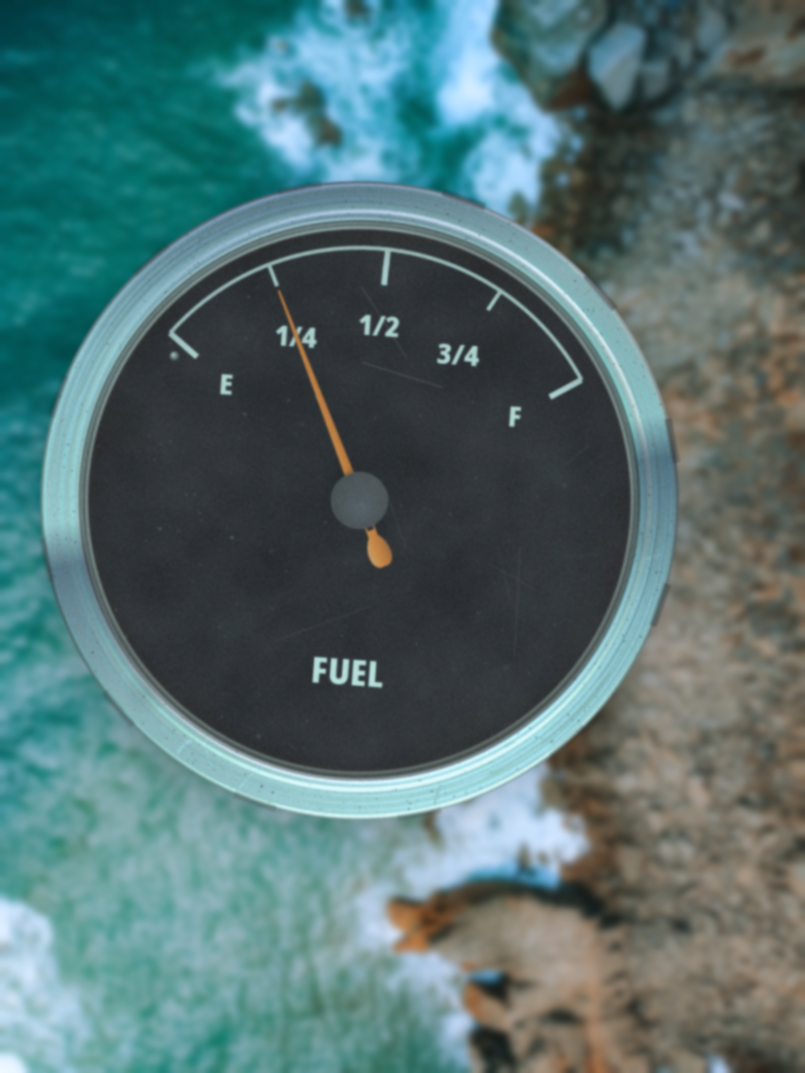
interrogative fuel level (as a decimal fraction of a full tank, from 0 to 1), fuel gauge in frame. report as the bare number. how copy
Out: 0.25
